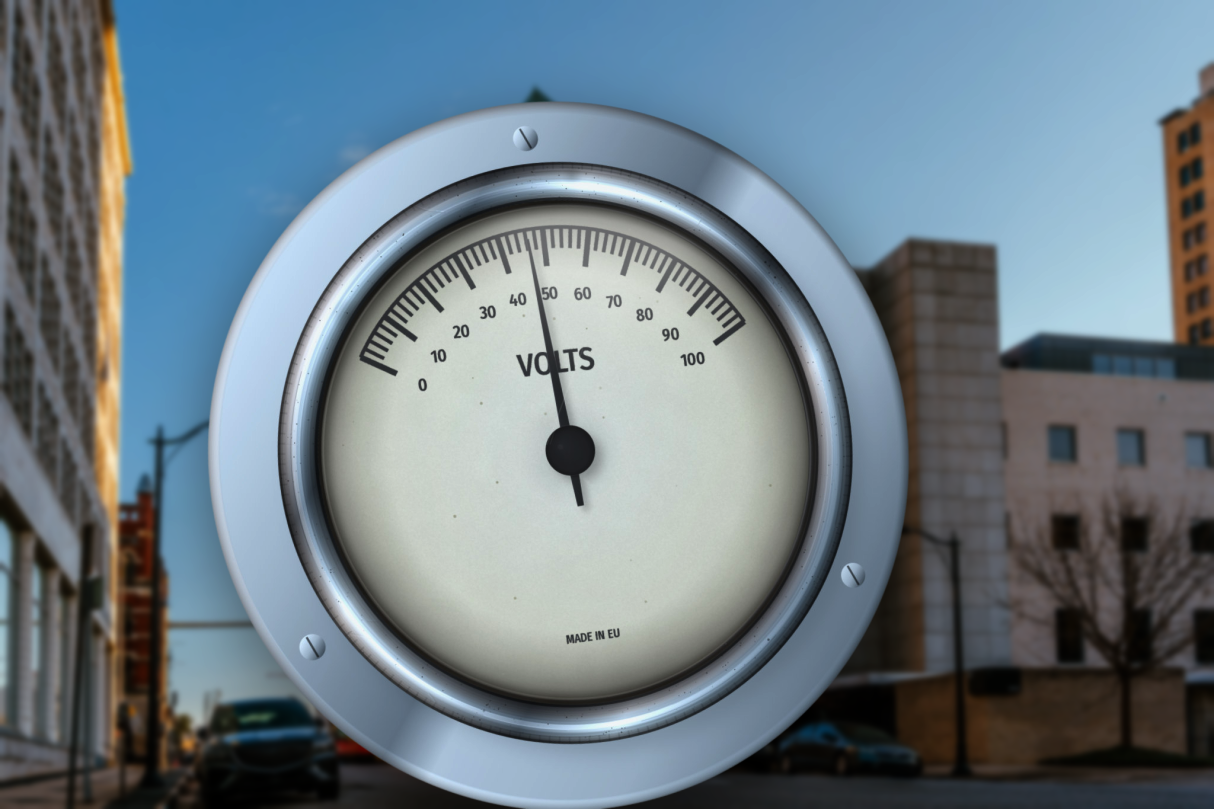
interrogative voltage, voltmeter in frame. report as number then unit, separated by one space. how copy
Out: 46 V
